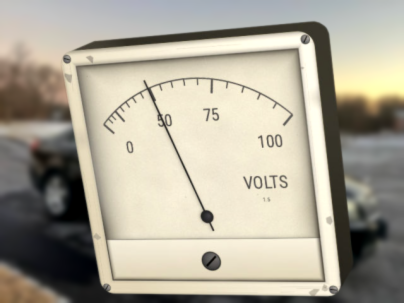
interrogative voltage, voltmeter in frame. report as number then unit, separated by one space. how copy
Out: 50 V
